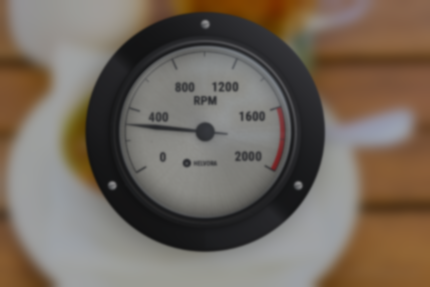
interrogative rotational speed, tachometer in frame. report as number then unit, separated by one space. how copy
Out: 300 rpm
